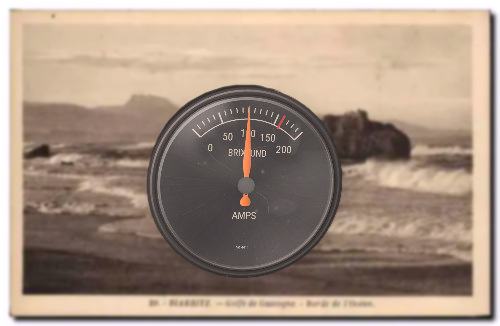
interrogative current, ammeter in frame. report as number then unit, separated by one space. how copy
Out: 100 A
